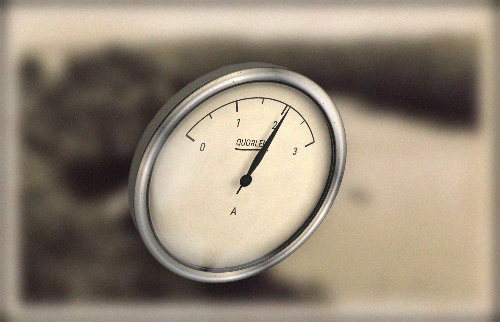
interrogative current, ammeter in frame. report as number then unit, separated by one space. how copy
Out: 2 A
